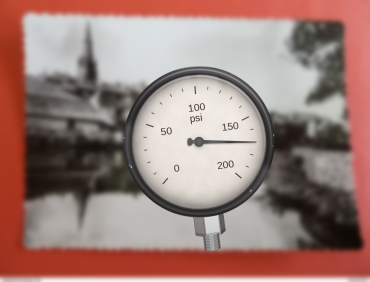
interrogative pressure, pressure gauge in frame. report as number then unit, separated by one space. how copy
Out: 170 psi
